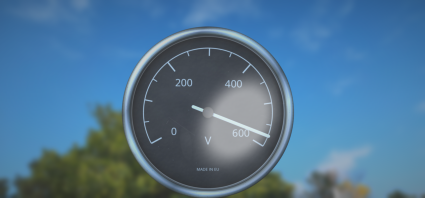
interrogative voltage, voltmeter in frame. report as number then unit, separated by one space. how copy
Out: 575 V
